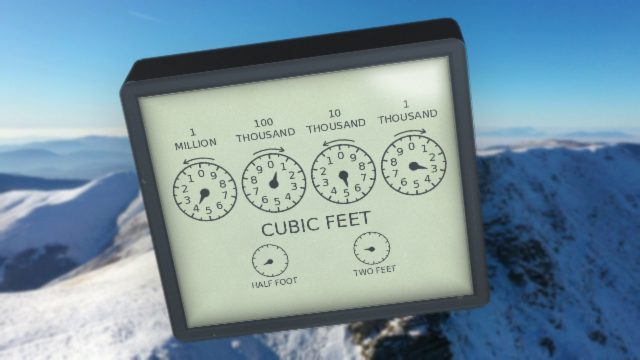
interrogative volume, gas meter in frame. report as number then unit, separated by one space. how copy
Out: 405300 ft³
